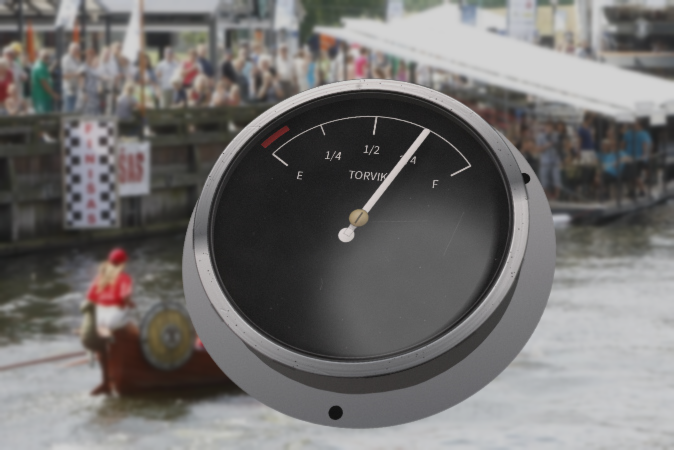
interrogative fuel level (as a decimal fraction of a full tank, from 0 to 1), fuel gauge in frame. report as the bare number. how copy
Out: 0.75
